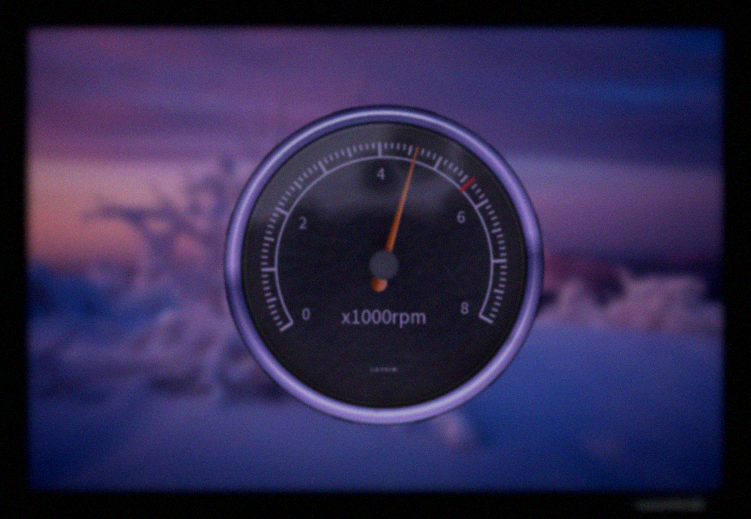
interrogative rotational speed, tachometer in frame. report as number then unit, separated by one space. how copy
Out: 4600 rpm
